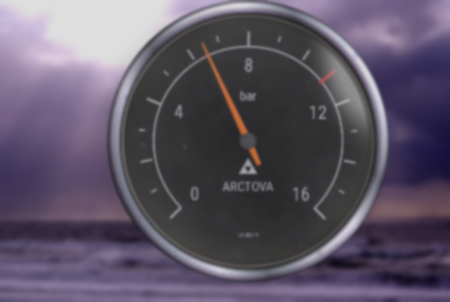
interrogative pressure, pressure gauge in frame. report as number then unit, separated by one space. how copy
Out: 6.5 bar
